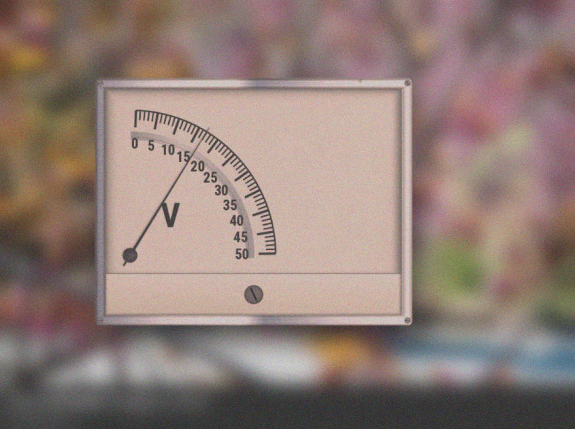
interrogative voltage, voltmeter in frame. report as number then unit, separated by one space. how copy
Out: 17 V
